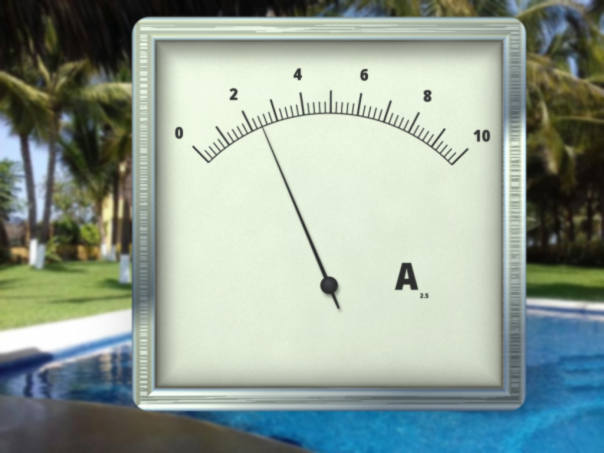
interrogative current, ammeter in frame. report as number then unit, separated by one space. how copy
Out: 2.4 A
